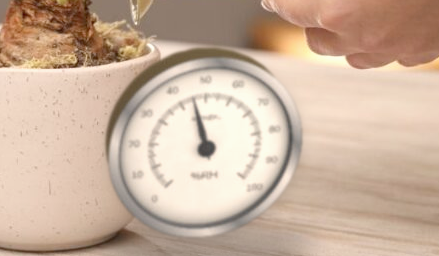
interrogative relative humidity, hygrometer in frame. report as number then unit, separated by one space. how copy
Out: 45 %
